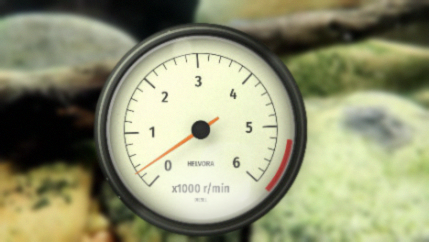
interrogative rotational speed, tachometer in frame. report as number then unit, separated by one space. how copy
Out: 300 rpm
